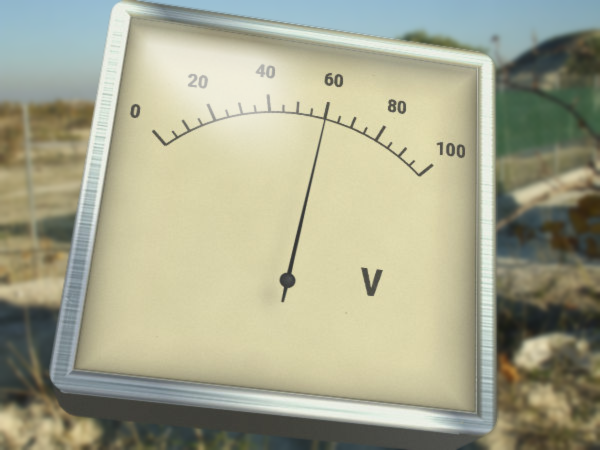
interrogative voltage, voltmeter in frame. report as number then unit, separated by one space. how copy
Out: 60 V
